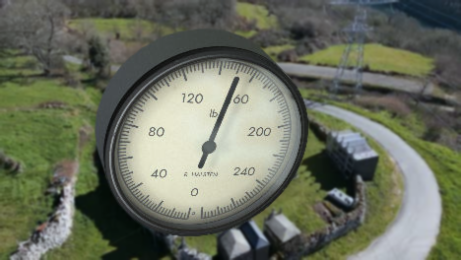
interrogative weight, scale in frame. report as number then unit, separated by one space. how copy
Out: 150 lb
